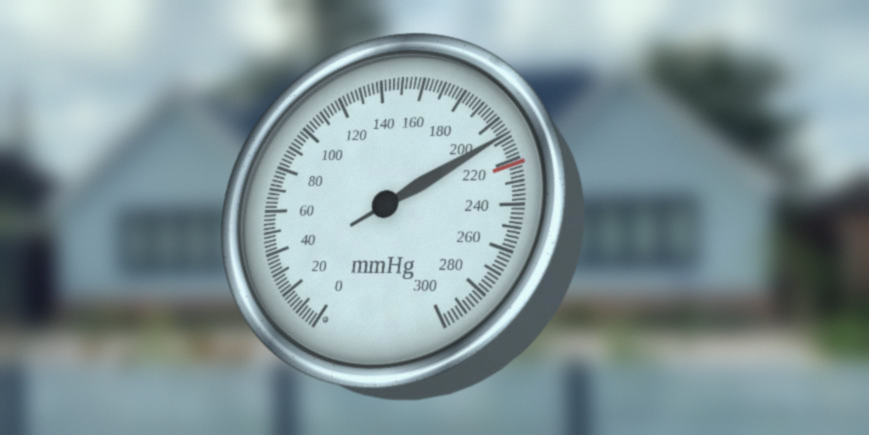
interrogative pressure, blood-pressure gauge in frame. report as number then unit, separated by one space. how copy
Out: 210 mmHg
